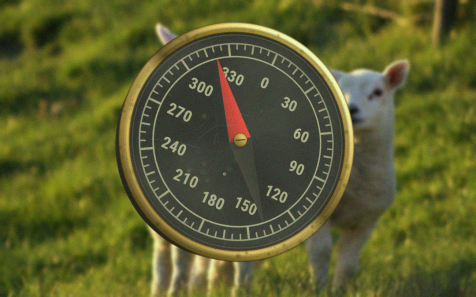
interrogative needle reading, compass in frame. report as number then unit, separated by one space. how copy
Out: 320 °
